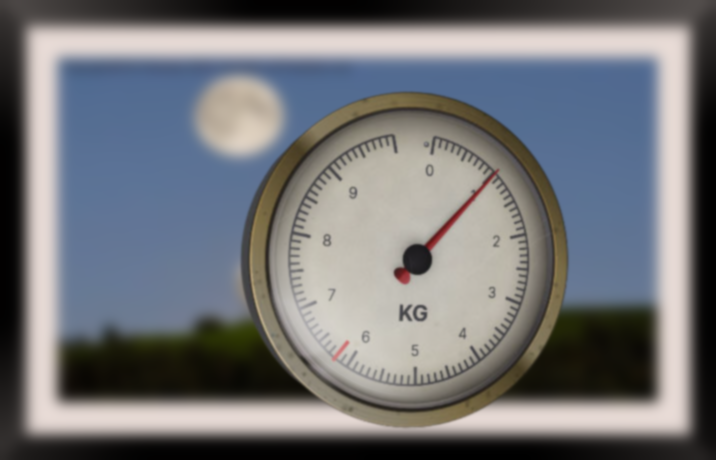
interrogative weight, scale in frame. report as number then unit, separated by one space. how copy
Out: 1 kg
